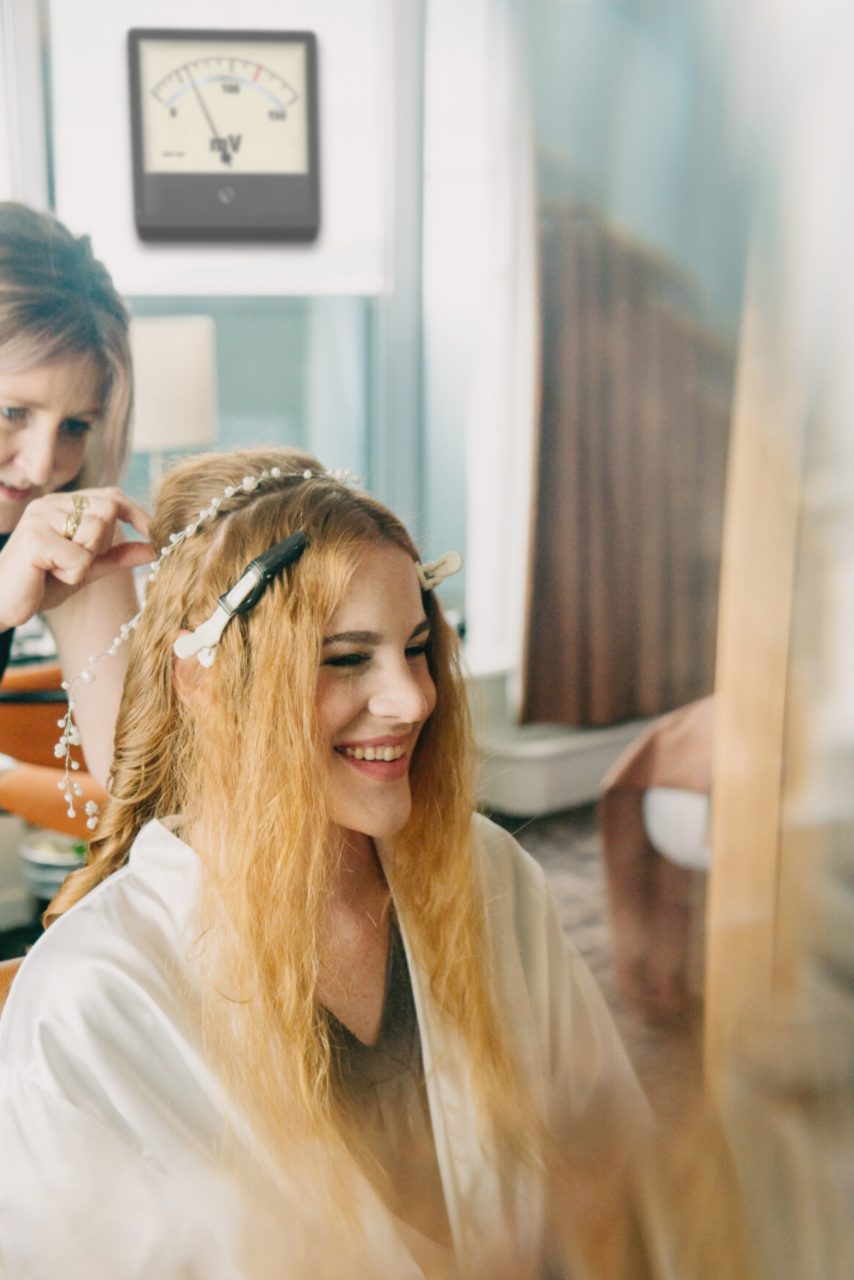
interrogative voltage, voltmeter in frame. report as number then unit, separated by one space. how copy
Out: 60 mV
